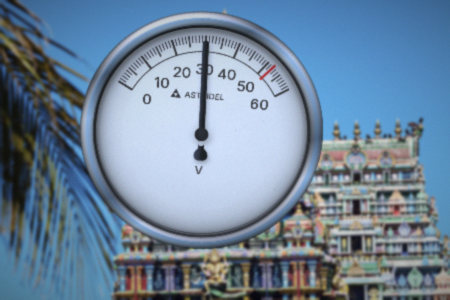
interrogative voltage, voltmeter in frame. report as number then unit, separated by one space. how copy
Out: 30 V
